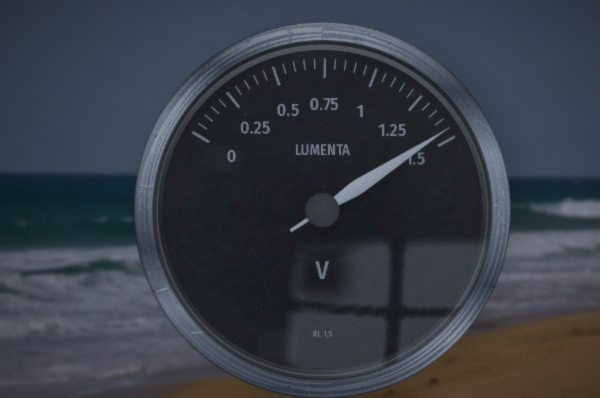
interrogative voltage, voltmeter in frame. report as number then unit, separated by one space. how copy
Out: 1.45 V
